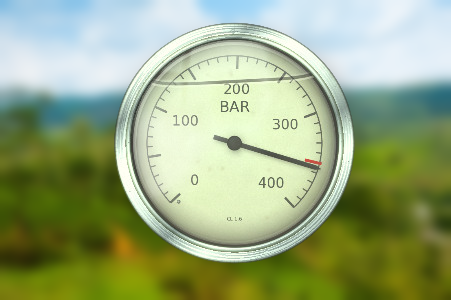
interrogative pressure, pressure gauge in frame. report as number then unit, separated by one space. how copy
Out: 355 bar
